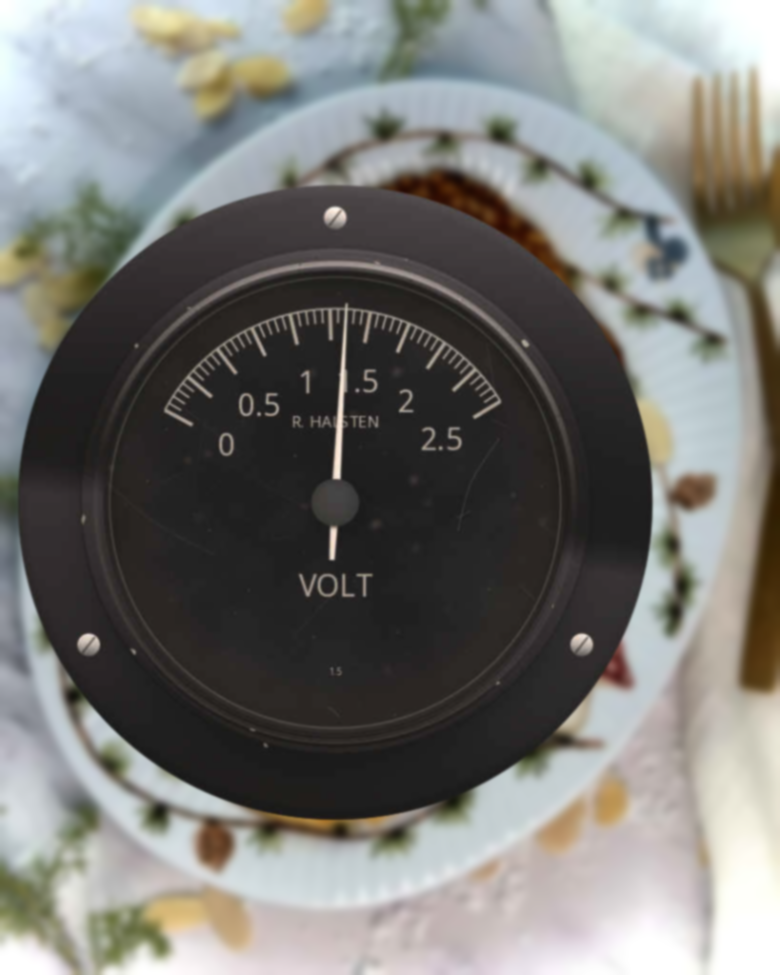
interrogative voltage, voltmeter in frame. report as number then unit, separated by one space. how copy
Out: 1.35 V
